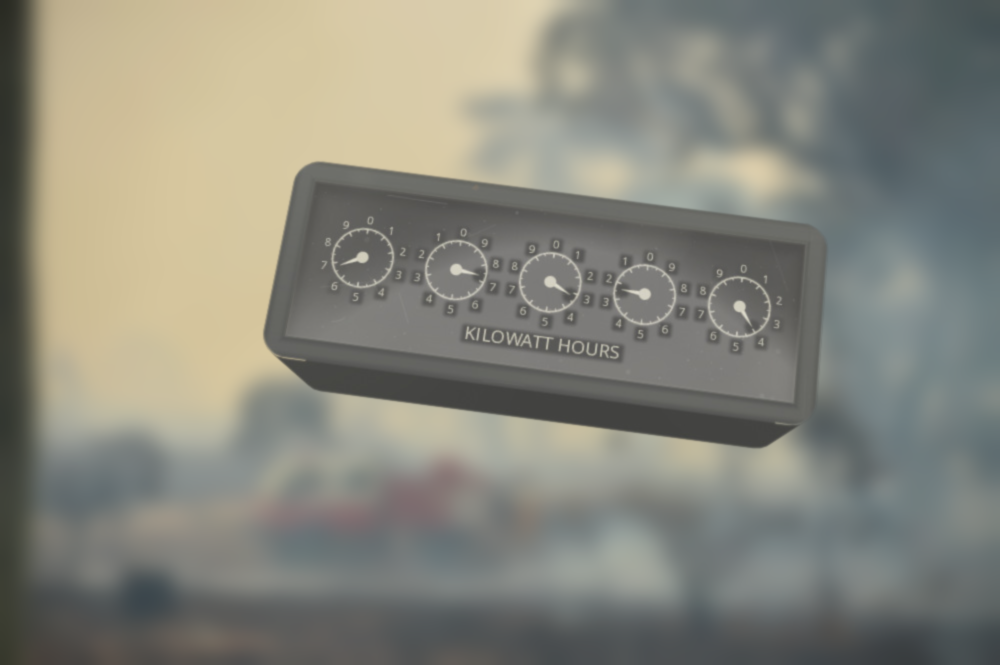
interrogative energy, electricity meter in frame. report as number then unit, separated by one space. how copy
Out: 67324 kWh
